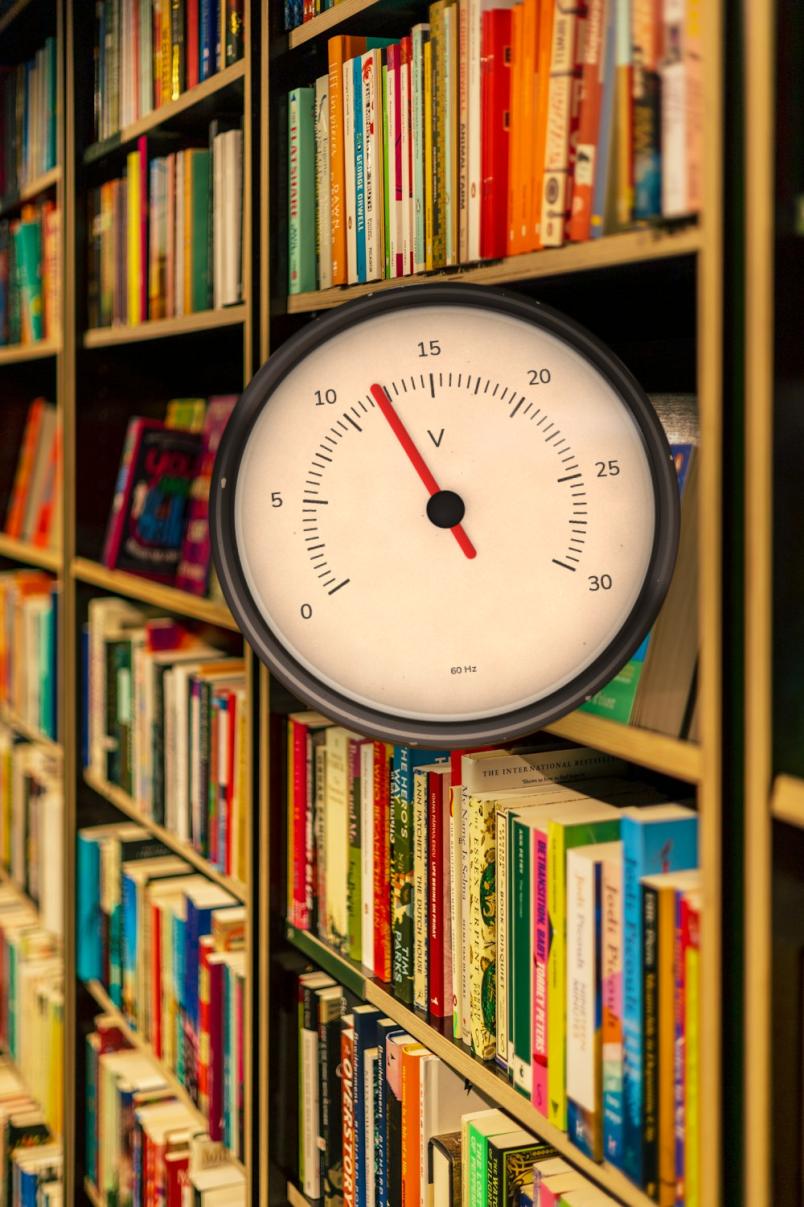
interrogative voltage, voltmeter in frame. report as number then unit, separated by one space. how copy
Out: 12 V
